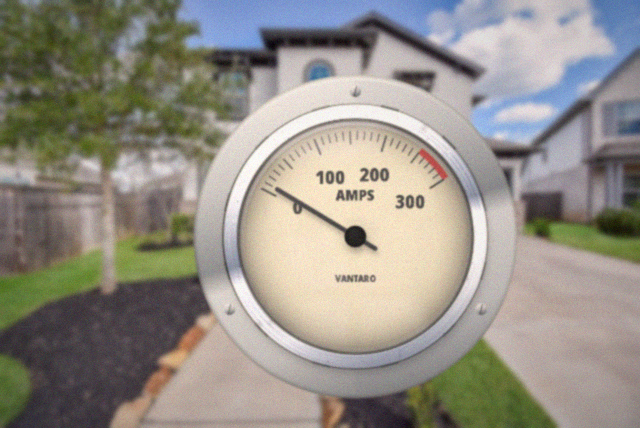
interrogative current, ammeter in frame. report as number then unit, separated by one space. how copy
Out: 10 A
